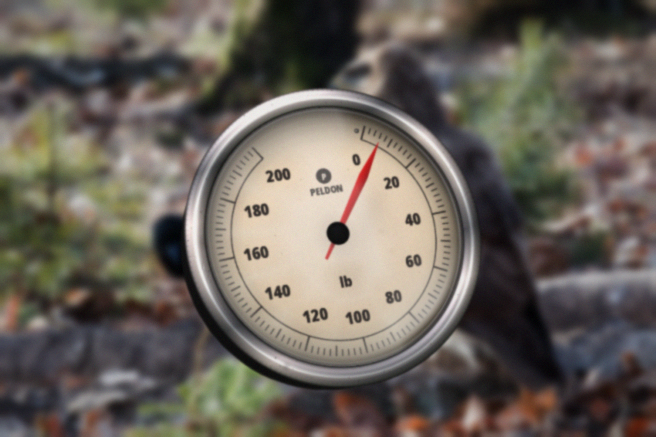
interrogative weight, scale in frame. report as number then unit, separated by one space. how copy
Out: 6 lb
